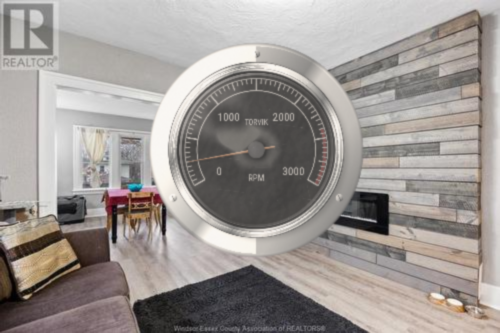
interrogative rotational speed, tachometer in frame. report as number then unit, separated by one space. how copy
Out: 250 rpm
